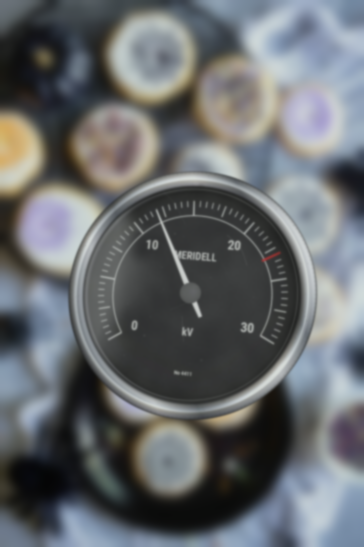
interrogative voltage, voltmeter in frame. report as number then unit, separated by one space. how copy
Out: 12 kV
